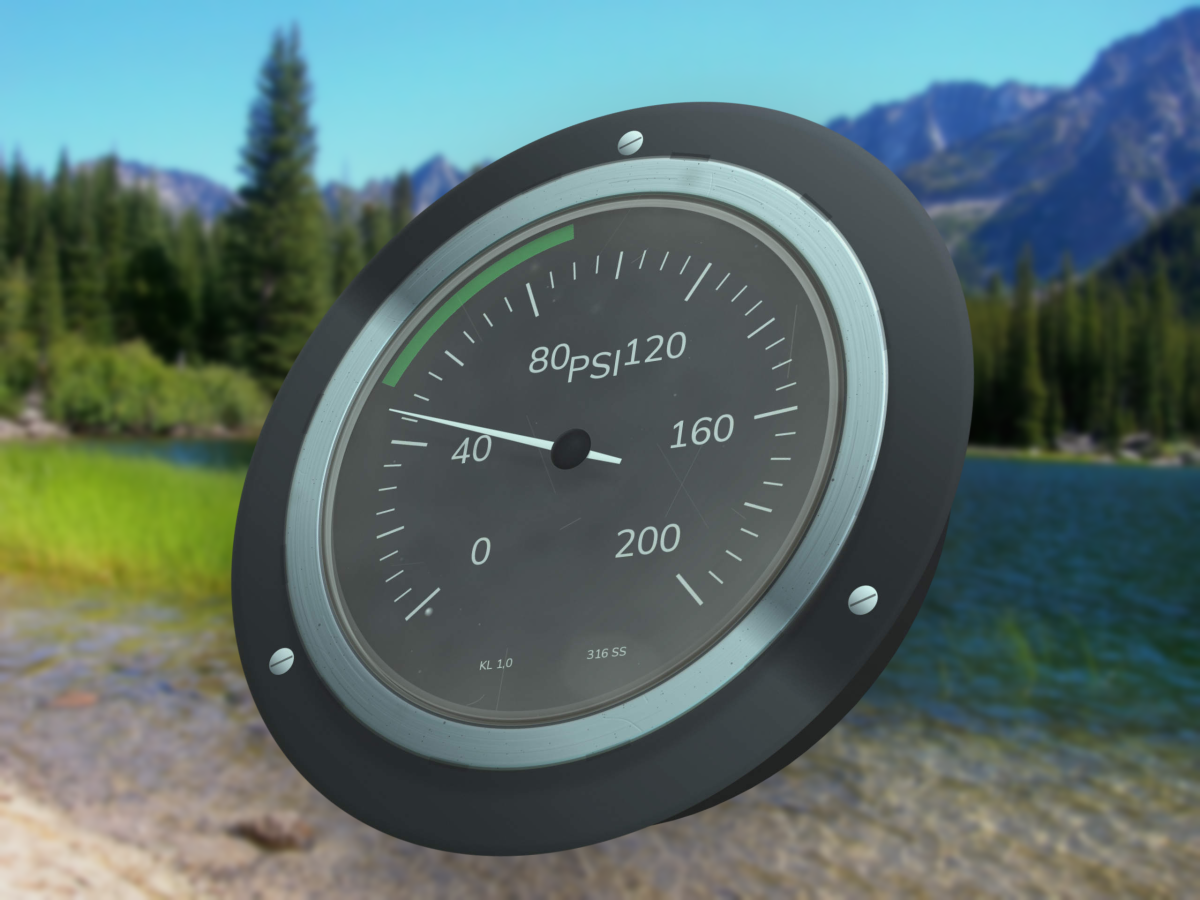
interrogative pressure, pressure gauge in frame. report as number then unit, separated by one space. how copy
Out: 45 psi
